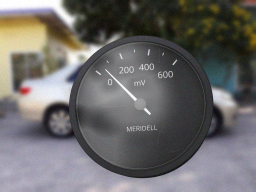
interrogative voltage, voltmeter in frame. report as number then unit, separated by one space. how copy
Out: 50 mV
